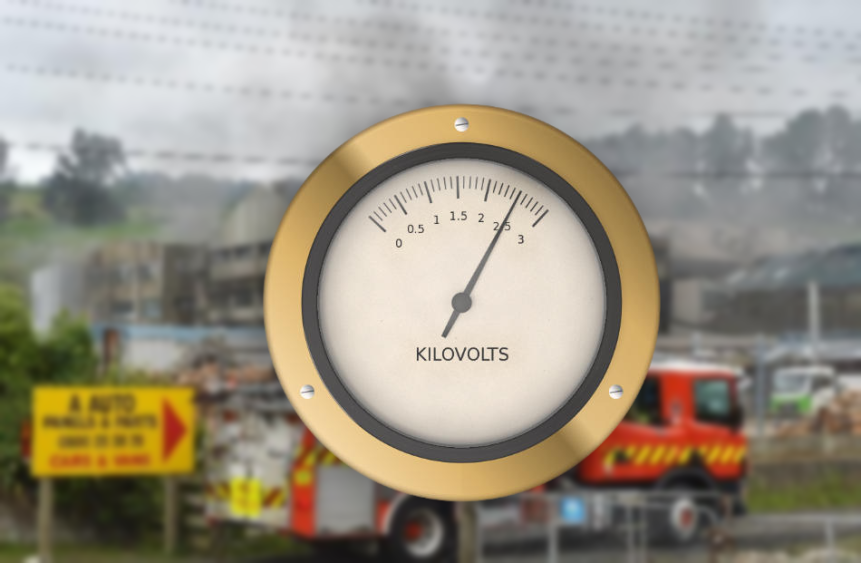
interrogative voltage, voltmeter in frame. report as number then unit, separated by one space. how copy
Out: 2.5 kV
